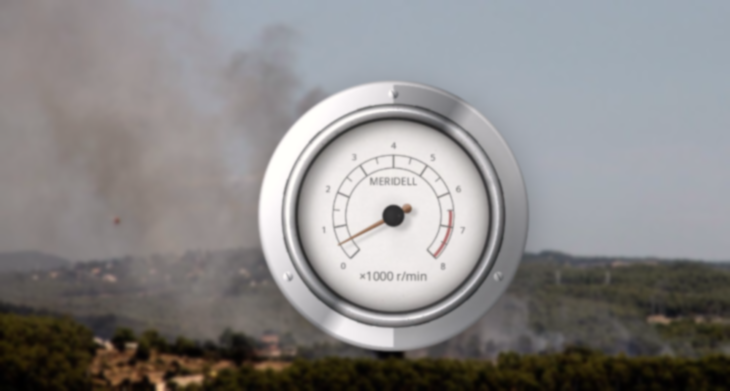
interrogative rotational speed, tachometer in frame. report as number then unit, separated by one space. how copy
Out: 500 rpm
